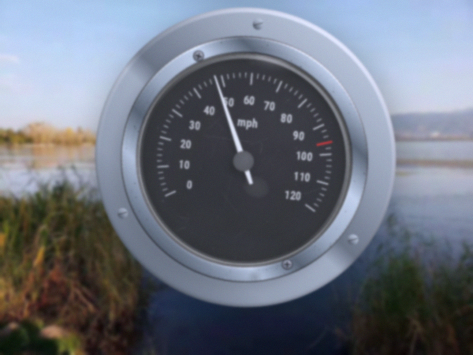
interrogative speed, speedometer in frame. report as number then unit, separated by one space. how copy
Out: 48 mph
